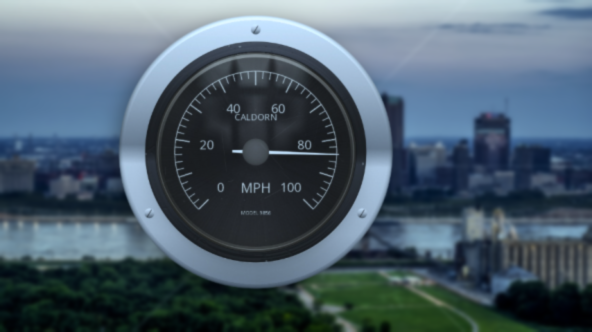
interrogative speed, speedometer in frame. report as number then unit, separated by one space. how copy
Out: 84 mph
